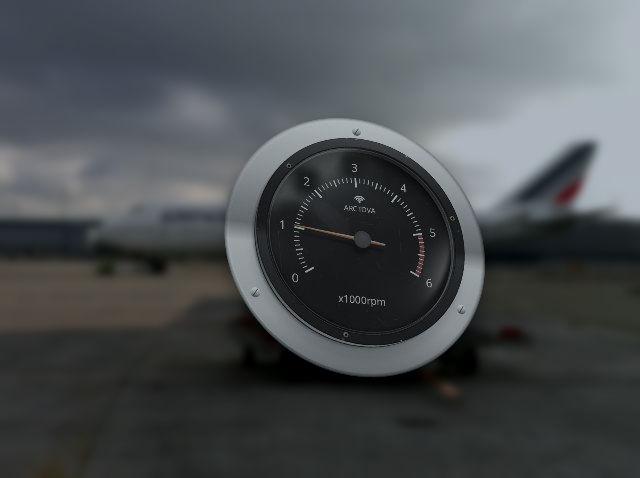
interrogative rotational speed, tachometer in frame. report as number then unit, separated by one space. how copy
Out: 1000 rpm
